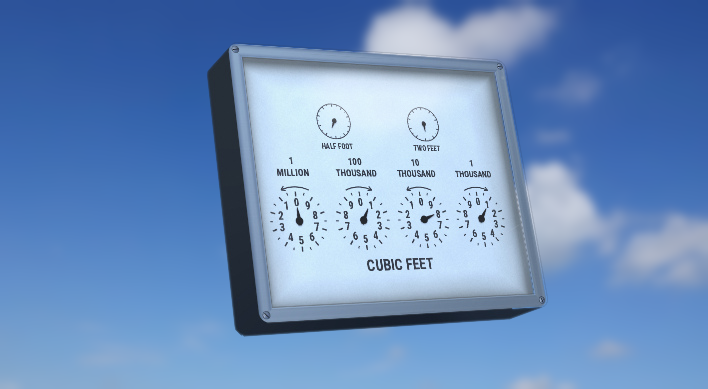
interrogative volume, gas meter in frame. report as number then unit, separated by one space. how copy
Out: 8100 ft³
